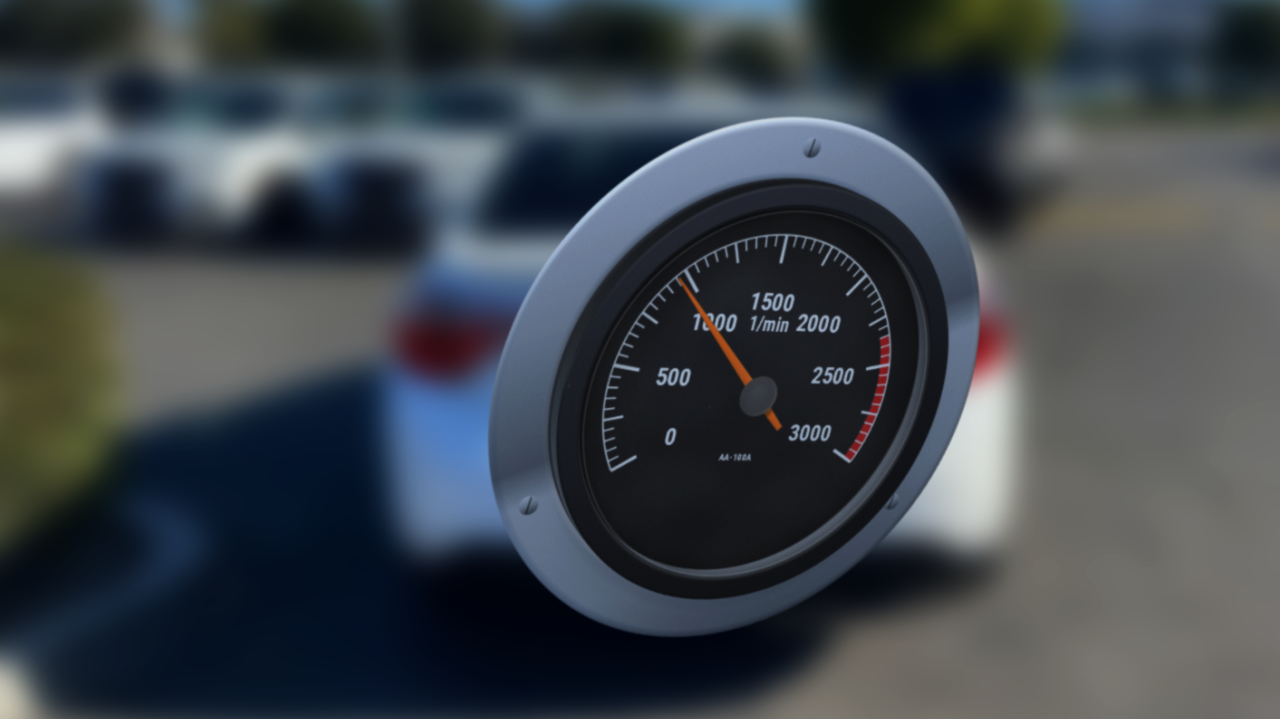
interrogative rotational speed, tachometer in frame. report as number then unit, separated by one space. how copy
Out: 950 rpm
